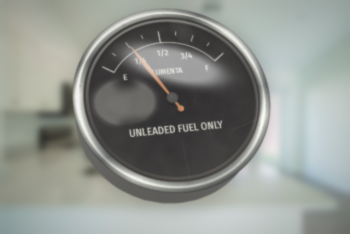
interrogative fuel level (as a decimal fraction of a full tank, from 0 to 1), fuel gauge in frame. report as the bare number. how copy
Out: 0.25
